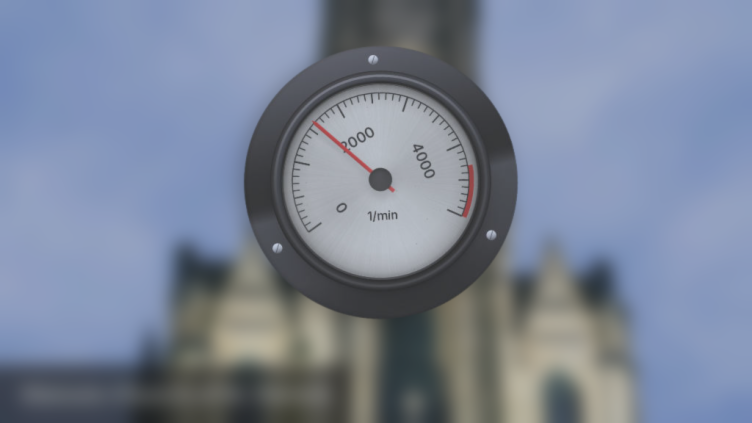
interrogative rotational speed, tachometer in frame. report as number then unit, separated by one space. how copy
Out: 1600 rpm
